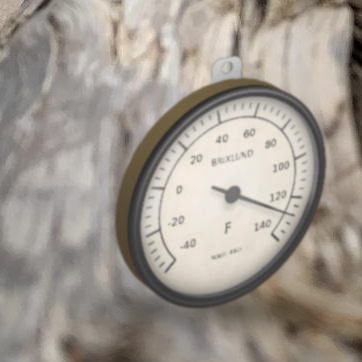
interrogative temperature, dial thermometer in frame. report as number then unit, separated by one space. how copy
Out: 128 °F
